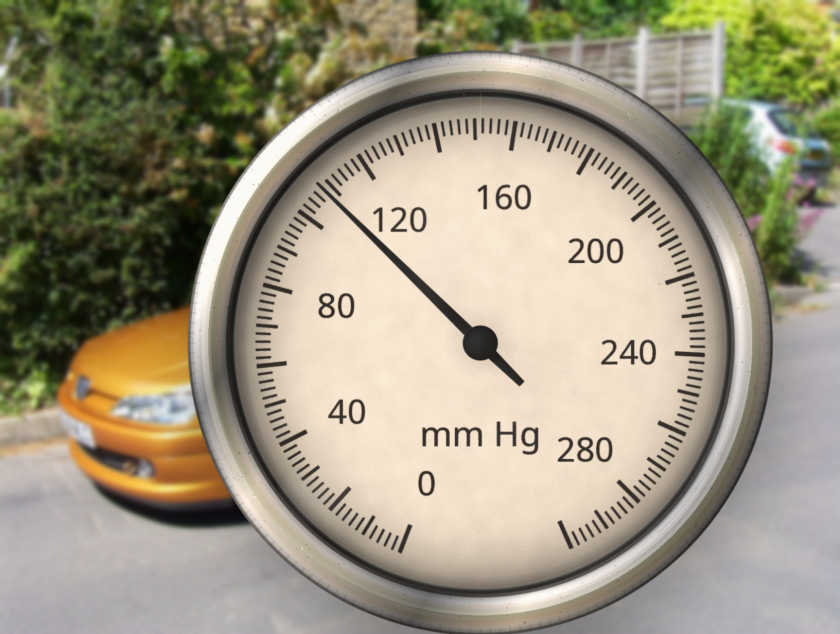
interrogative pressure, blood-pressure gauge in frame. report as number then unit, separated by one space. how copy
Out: 108 mmHg
